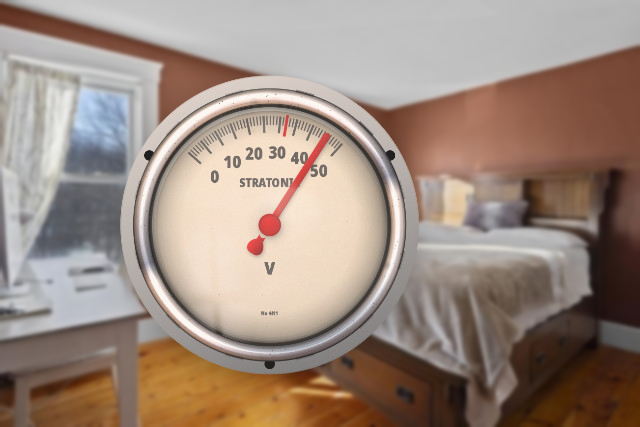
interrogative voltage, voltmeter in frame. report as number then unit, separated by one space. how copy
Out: 45 V
